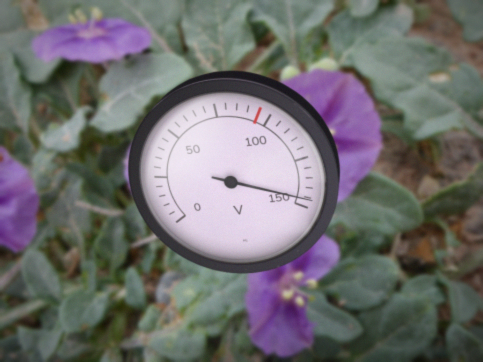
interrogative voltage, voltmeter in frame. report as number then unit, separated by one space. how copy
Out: 145 V
